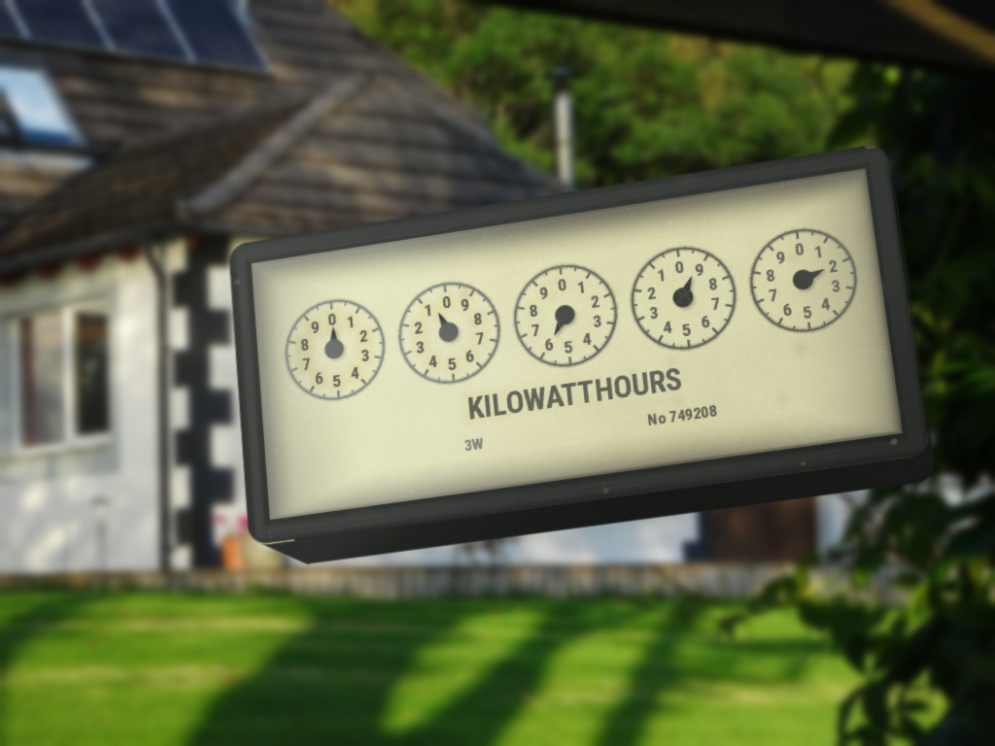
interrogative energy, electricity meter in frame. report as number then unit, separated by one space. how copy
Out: 592 kWh
